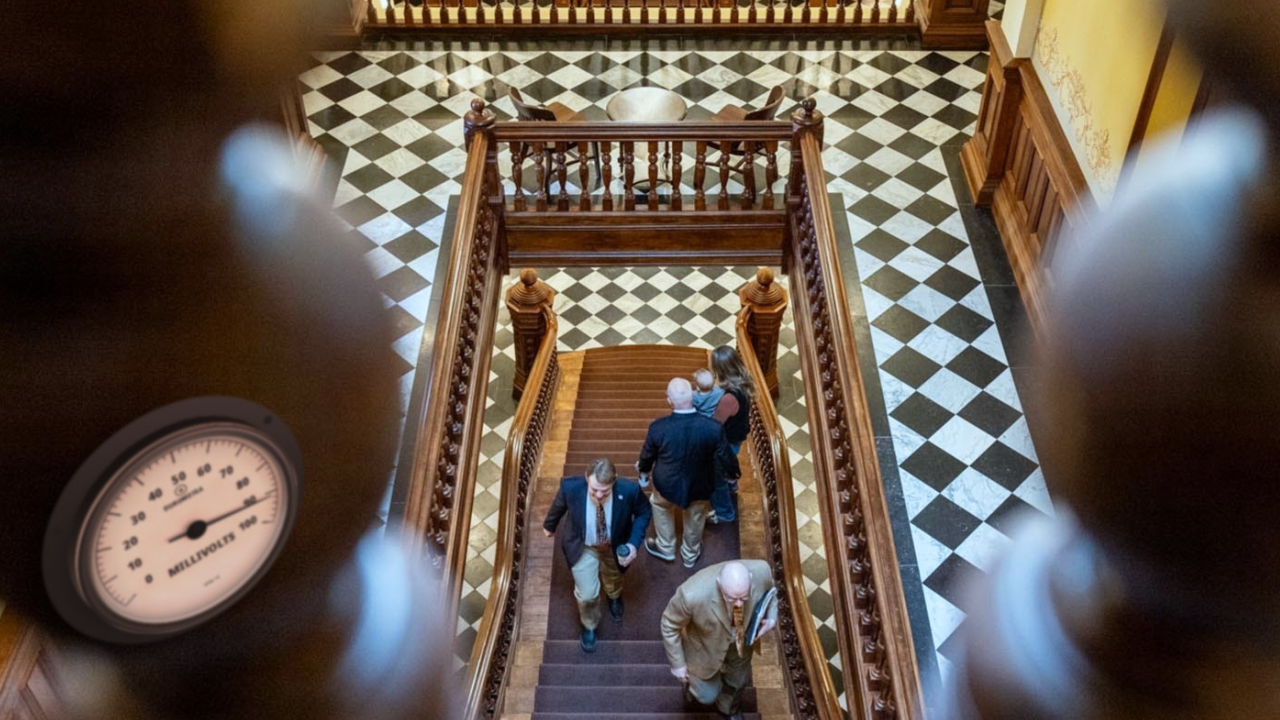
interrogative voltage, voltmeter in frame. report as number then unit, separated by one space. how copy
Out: 90 mV
